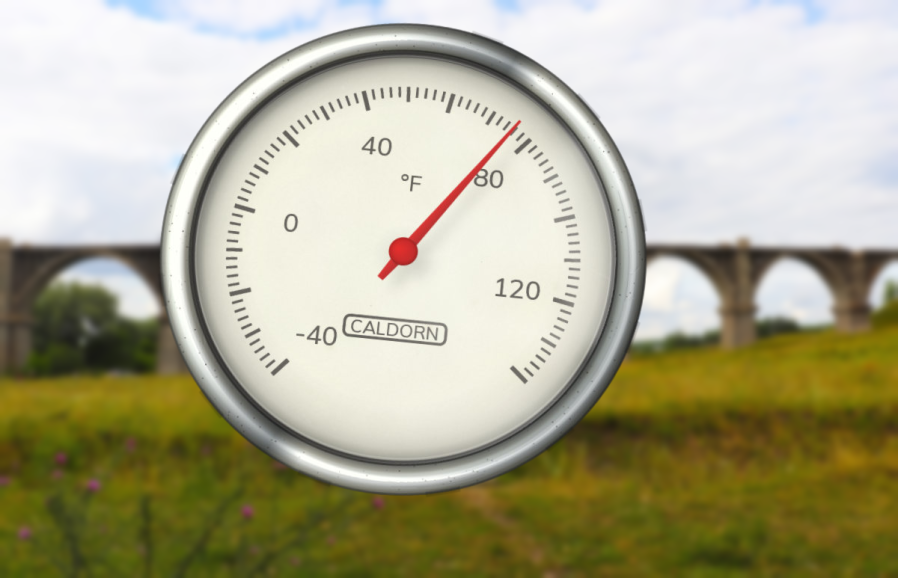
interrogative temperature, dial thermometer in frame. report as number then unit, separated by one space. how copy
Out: 76 °F
